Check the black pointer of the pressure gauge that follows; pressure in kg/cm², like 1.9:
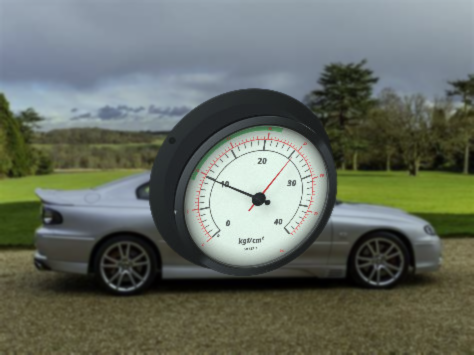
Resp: 10
